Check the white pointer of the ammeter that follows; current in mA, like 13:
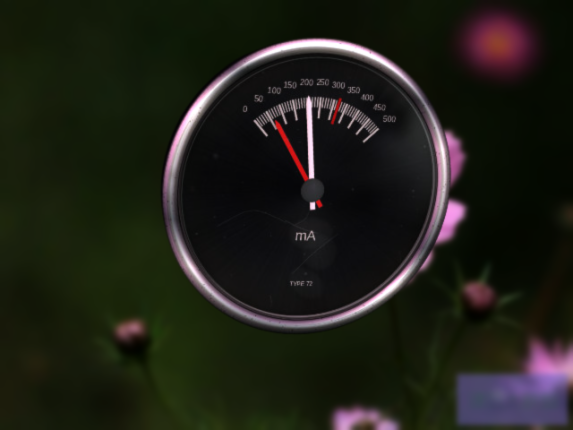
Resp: 200
